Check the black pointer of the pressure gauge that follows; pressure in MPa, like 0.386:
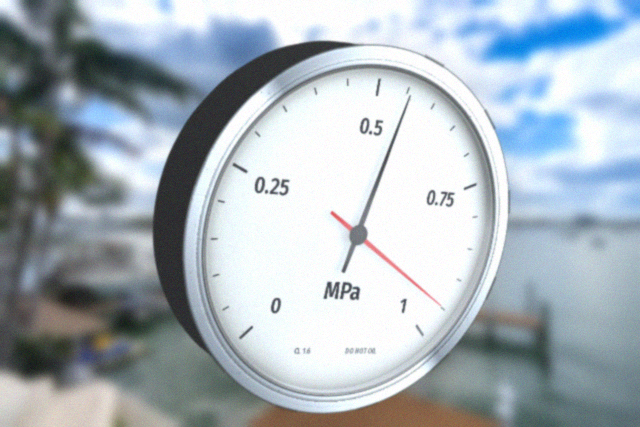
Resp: 0.55
